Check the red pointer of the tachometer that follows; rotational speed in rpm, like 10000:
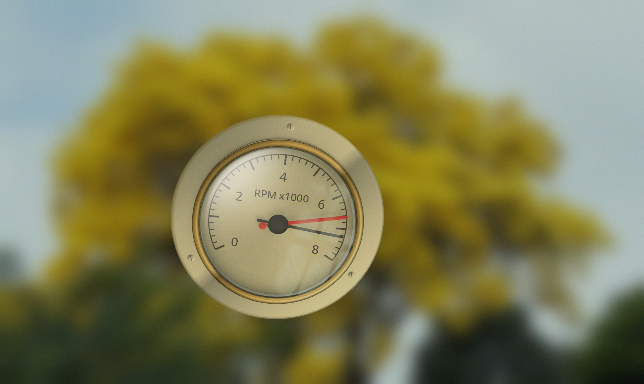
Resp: 6600
